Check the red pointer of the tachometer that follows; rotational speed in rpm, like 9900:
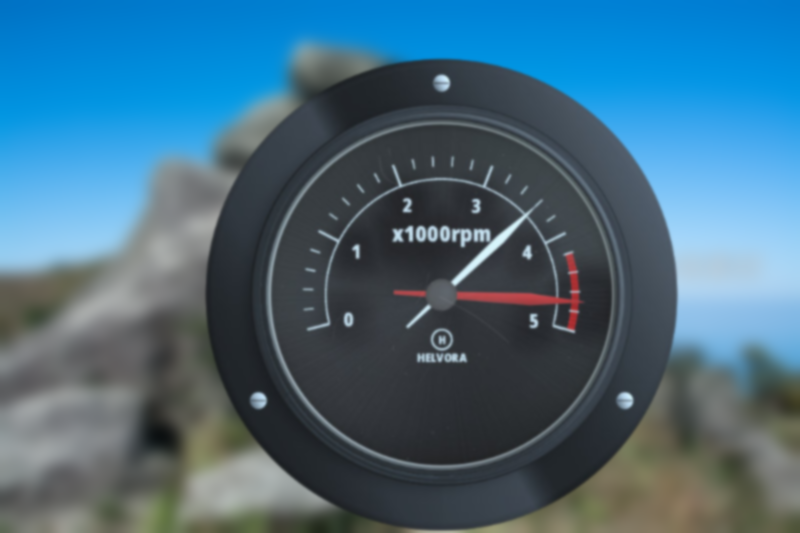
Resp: 4700
